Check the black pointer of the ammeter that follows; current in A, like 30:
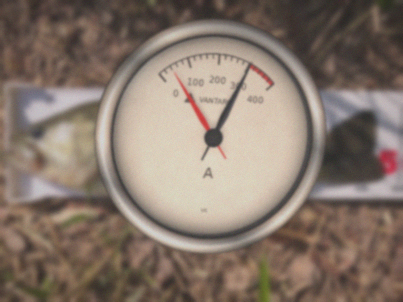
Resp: 300
